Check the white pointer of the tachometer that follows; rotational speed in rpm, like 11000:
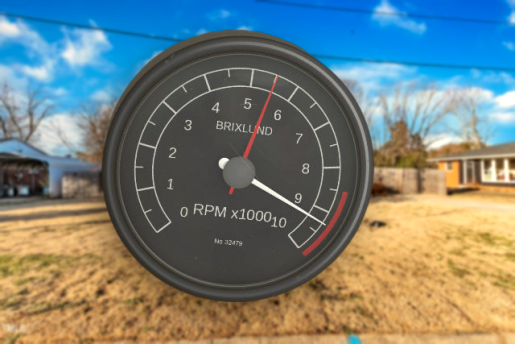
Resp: 9250
